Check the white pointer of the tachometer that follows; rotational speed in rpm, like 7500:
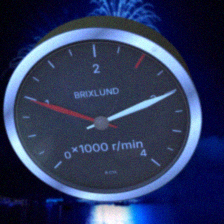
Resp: 3000
